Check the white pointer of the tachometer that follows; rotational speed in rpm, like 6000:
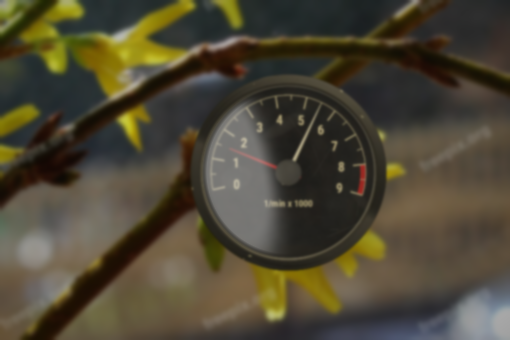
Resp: 5500
